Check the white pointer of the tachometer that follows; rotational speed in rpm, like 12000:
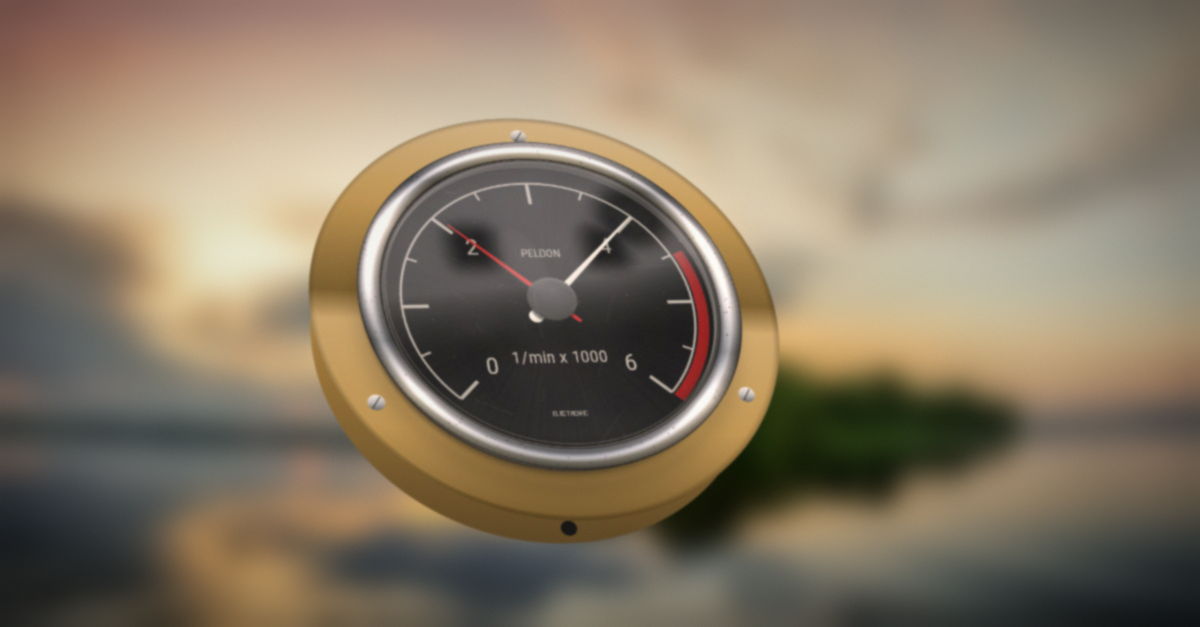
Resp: 4000
